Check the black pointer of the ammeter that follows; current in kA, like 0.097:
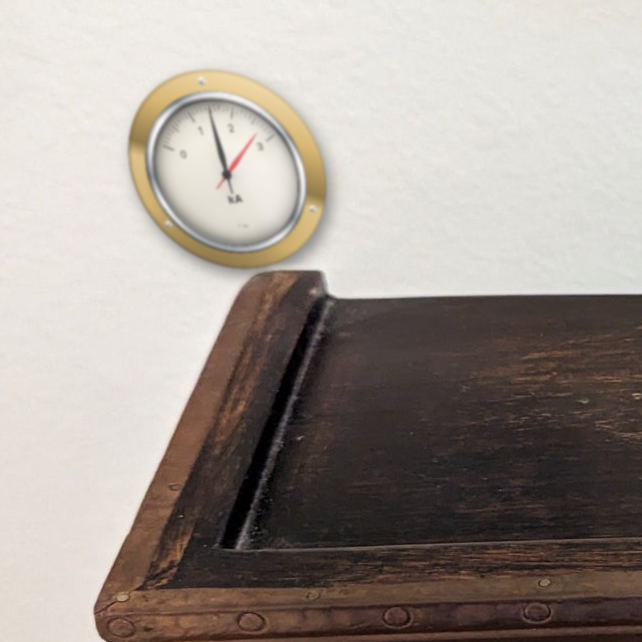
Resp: 1.5
